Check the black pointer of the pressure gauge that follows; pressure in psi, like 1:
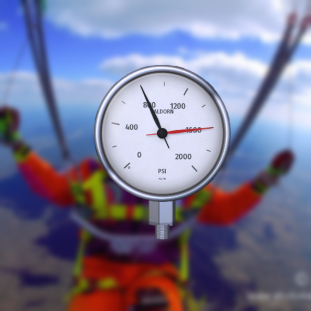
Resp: 800
